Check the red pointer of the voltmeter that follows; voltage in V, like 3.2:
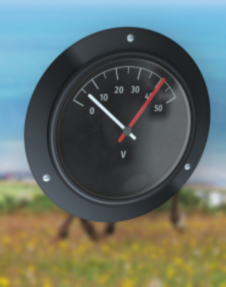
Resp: 40
